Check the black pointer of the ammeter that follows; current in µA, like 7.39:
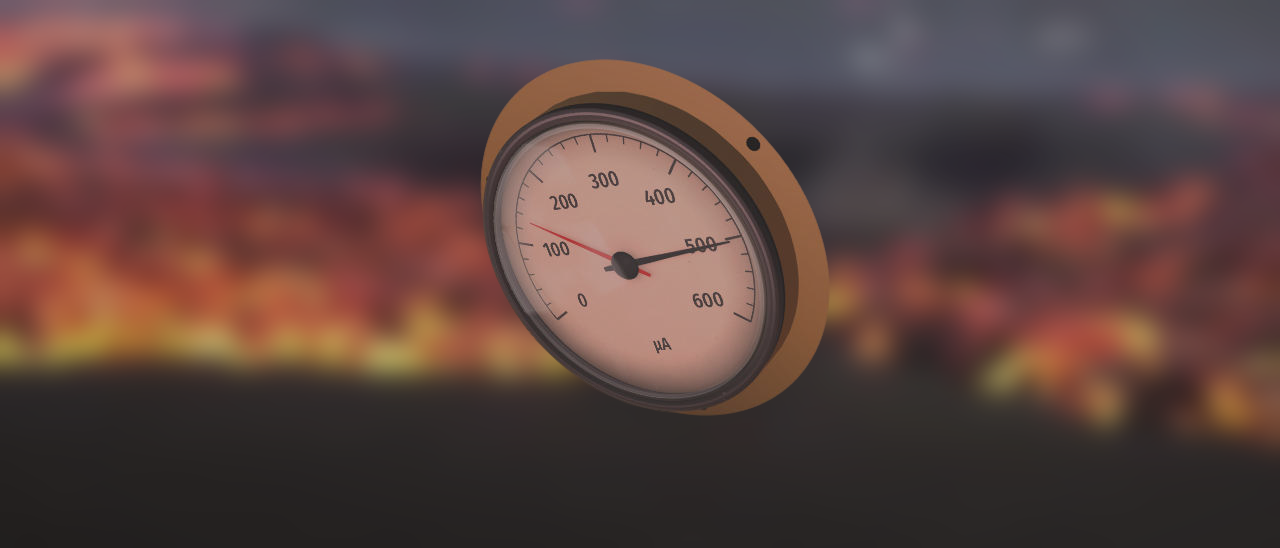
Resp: 500
